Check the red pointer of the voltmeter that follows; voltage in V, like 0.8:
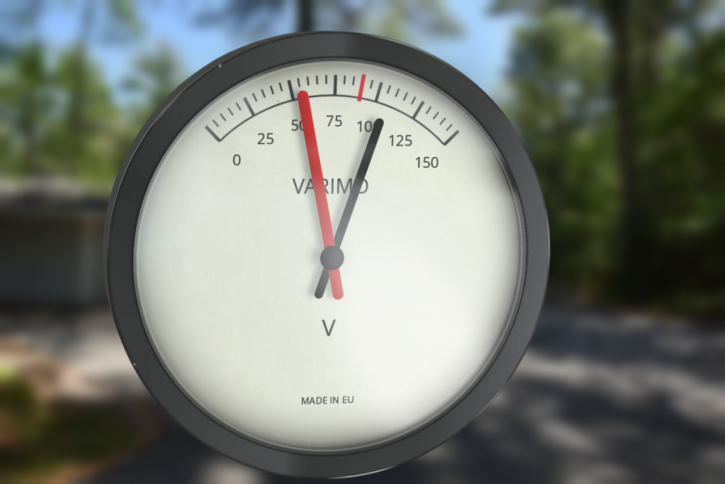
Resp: 55
